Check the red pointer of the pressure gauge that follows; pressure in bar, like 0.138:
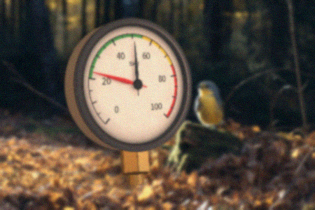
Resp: 22.5
